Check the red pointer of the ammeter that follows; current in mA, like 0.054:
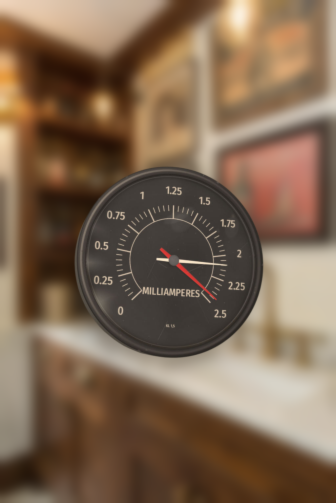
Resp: 2.45
